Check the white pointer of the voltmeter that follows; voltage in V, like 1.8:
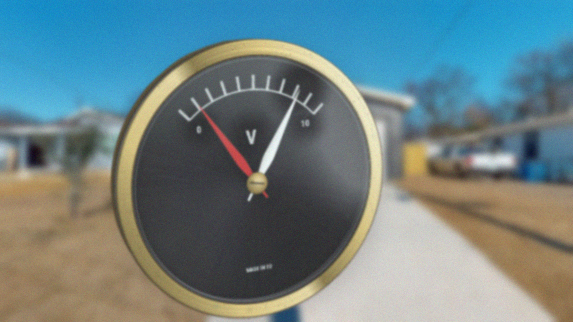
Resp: 8
